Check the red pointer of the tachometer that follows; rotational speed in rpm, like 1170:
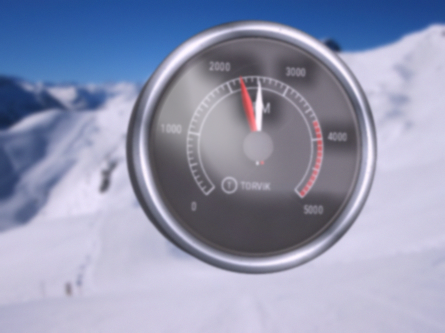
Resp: 2200
